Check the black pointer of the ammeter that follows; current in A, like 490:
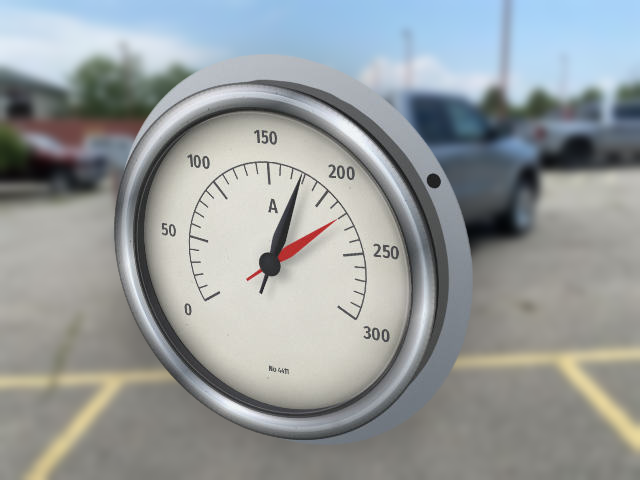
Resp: 180
